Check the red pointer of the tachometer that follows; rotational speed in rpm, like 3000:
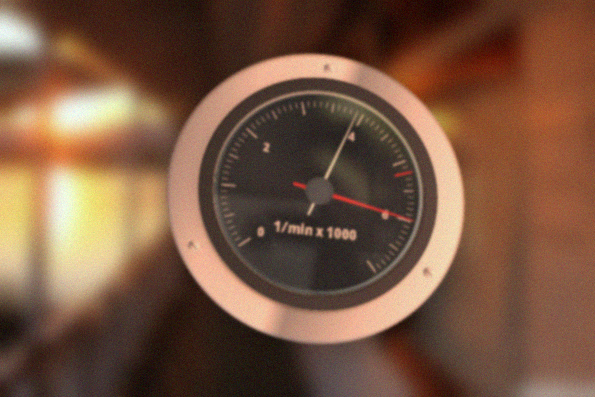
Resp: 6000
